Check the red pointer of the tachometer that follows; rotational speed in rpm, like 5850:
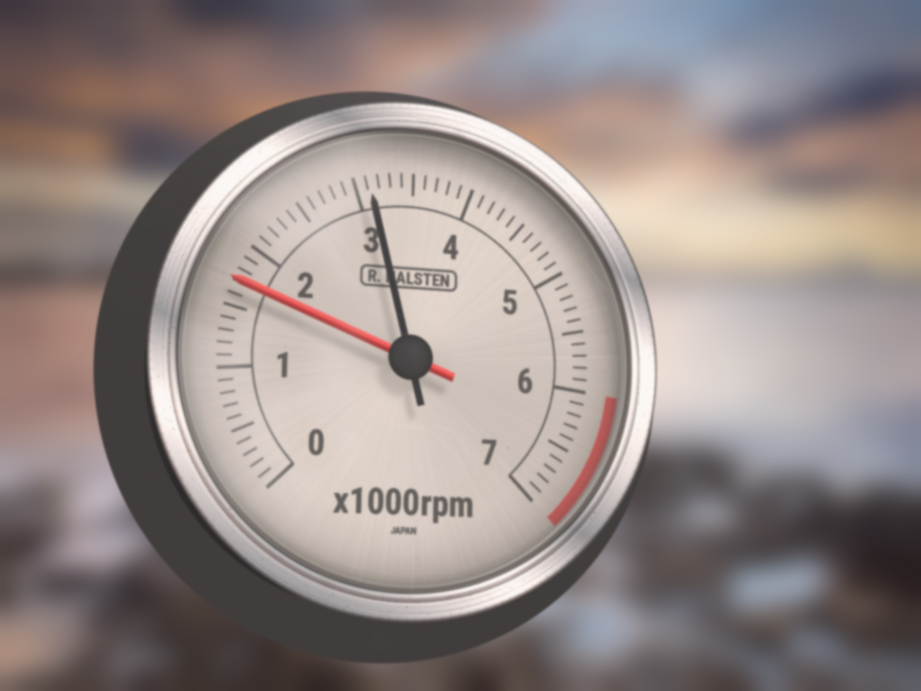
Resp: 1700
